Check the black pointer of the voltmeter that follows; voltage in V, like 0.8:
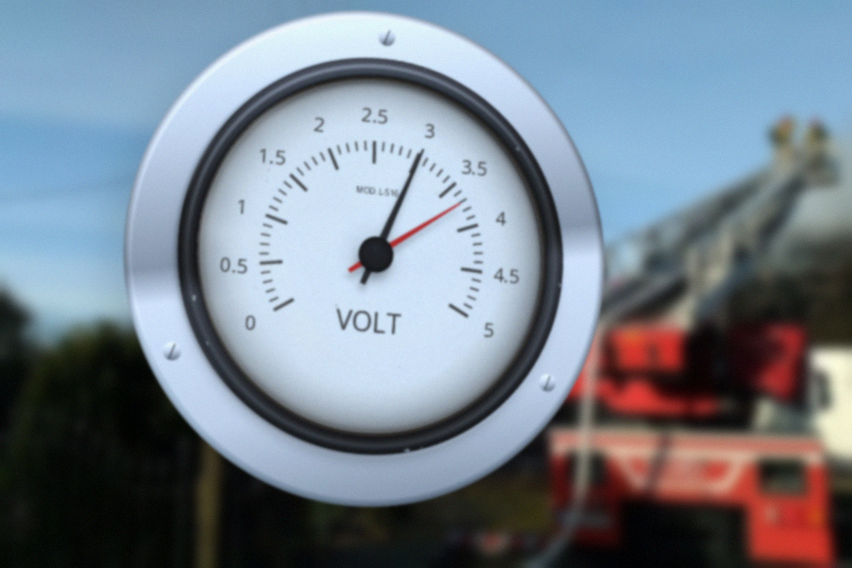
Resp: 3
